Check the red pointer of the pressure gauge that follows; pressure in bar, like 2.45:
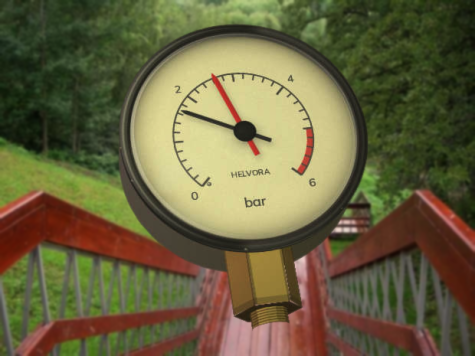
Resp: 2.6
